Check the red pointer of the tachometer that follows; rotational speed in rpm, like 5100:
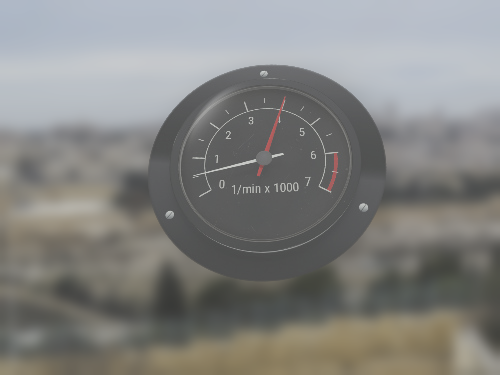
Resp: 4000
